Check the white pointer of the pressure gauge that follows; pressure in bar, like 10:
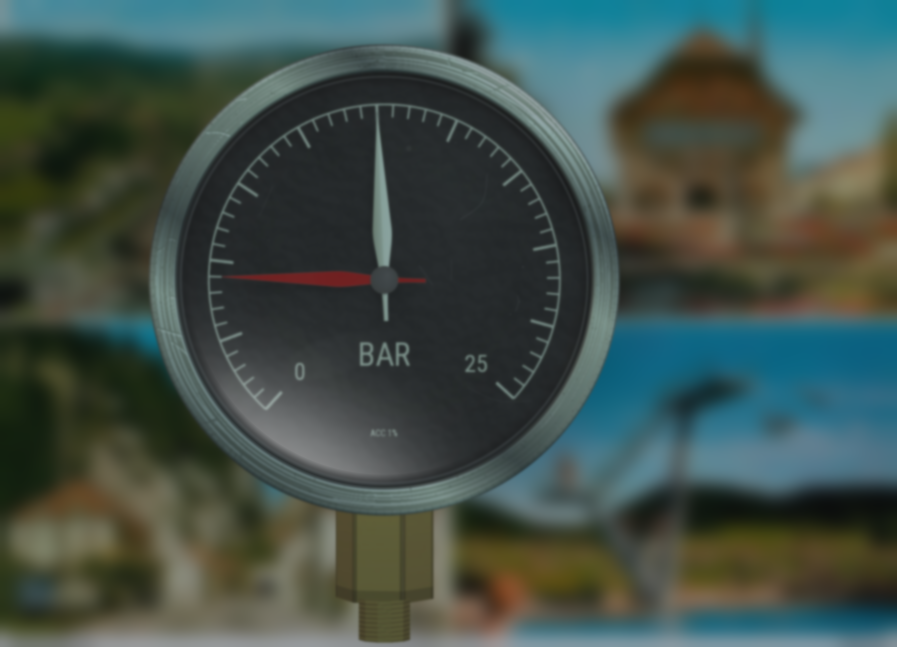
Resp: 12.5
